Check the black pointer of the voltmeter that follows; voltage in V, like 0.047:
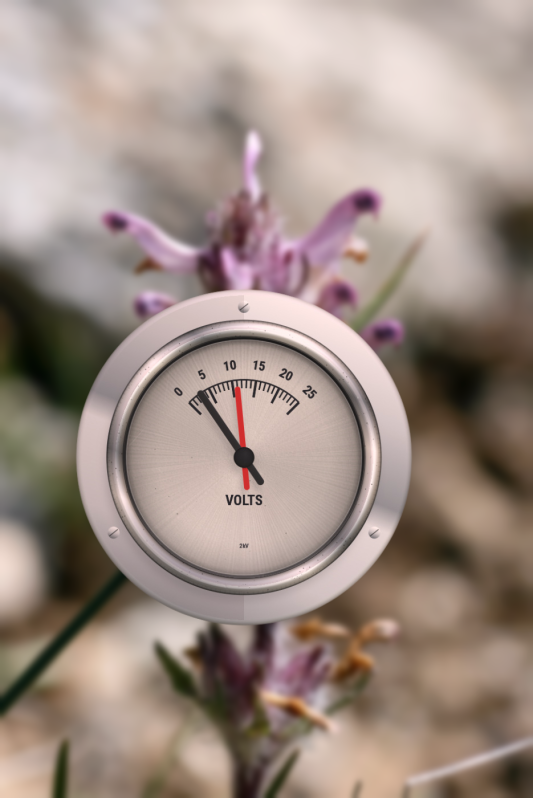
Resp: 3
